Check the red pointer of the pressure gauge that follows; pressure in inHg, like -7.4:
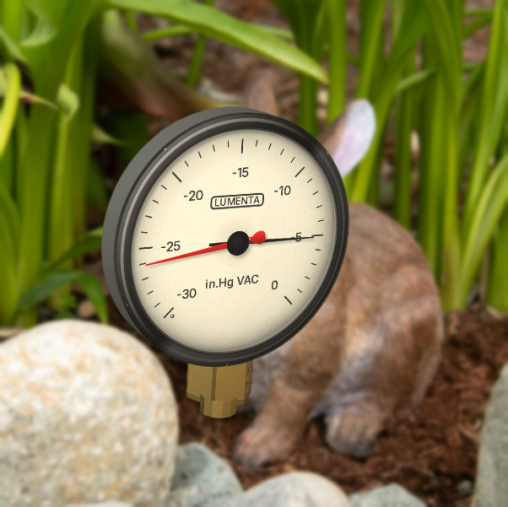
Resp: -26
